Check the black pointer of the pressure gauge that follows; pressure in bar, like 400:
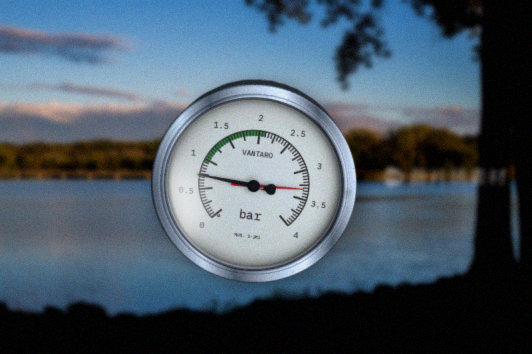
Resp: 0.75
